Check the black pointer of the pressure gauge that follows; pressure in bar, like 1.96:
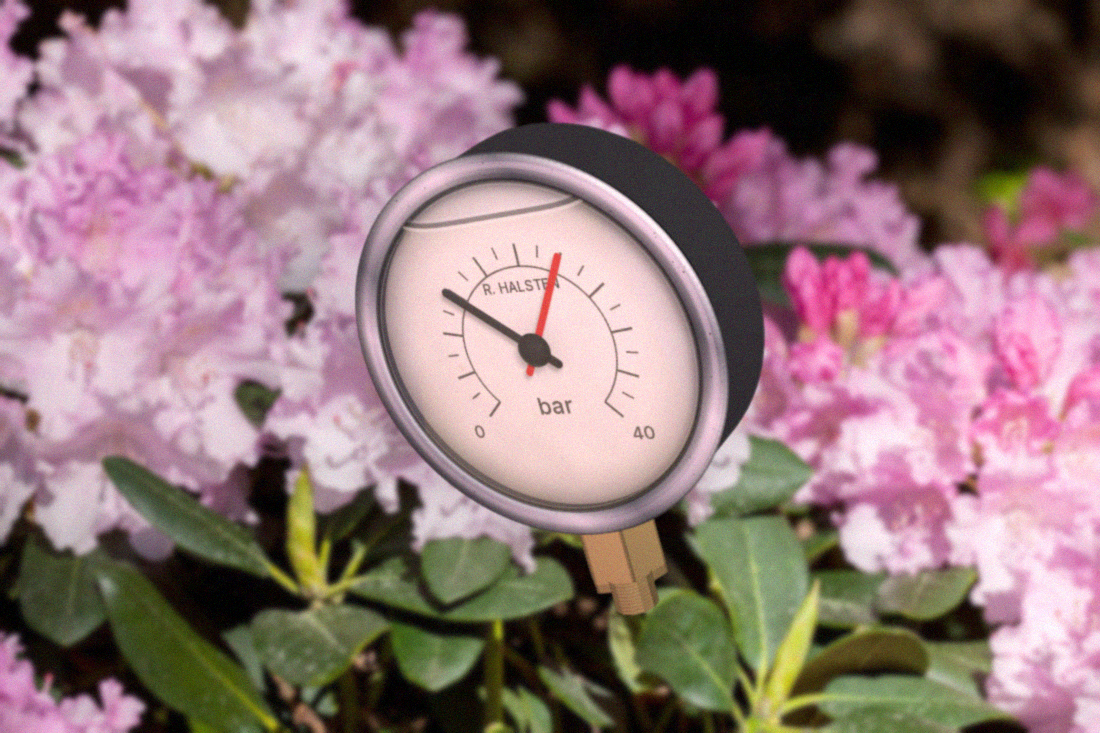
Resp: 12
